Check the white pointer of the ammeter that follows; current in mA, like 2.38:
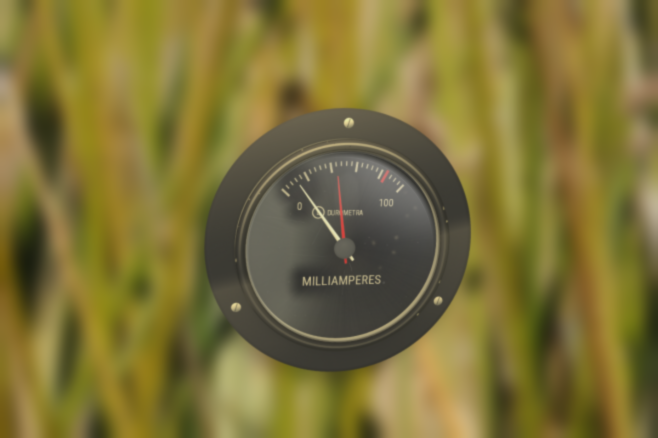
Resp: 12
